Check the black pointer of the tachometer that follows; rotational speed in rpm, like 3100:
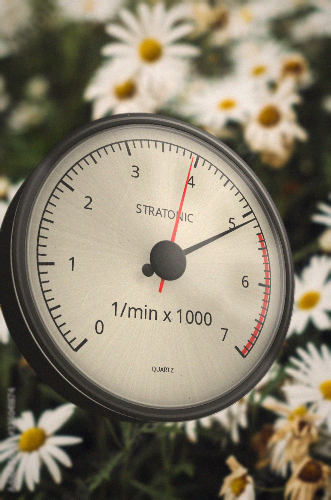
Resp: 5100
